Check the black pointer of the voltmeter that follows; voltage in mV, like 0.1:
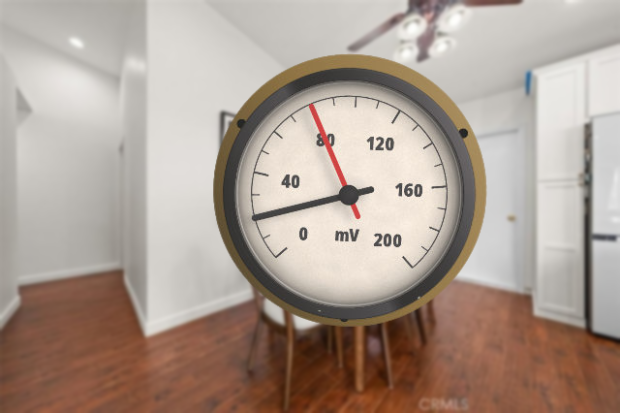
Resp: 20
